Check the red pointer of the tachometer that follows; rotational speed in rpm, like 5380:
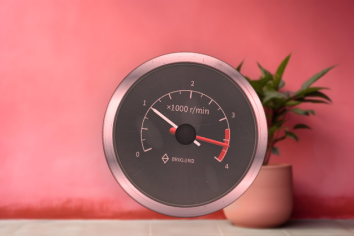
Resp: 3625
